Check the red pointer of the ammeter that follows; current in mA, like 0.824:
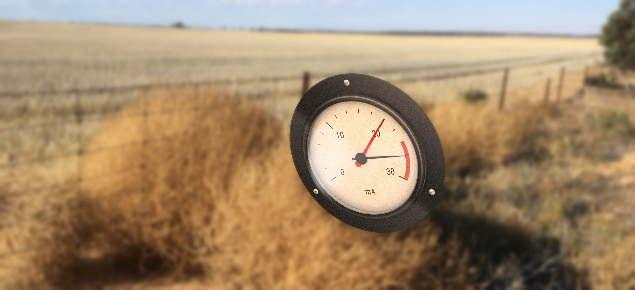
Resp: 20
